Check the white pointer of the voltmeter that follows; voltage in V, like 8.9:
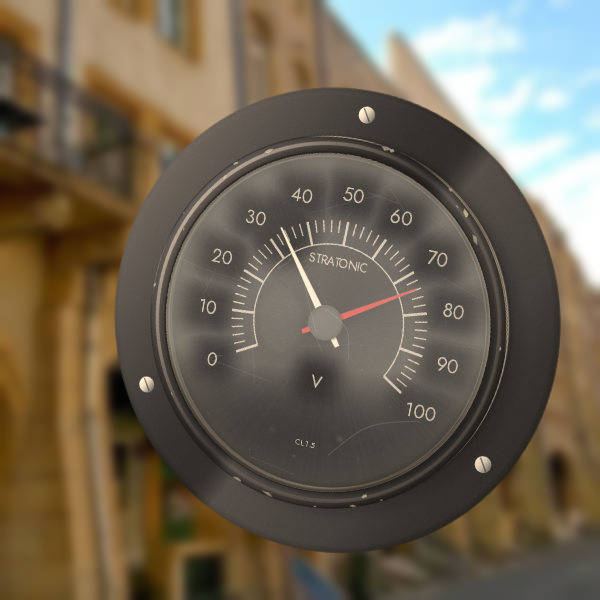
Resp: 34
